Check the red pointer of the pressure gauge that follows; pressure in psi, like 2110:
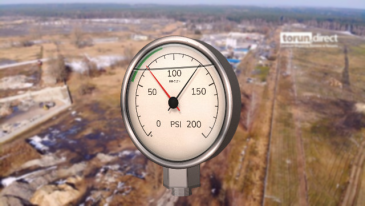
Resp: 70
